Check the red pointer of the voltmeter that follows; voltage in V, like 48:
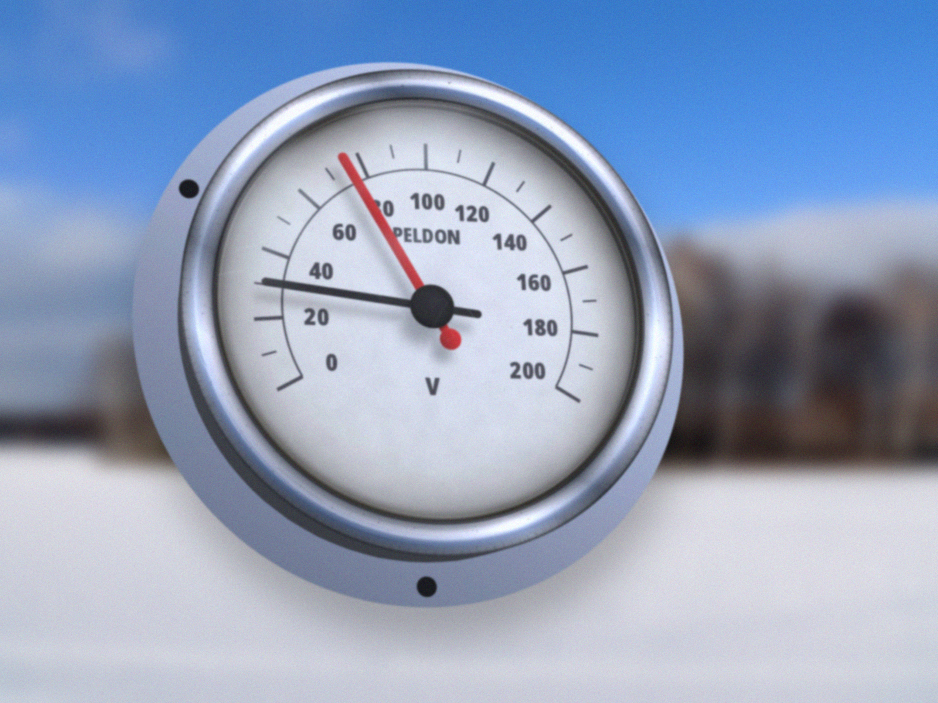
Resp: 75
